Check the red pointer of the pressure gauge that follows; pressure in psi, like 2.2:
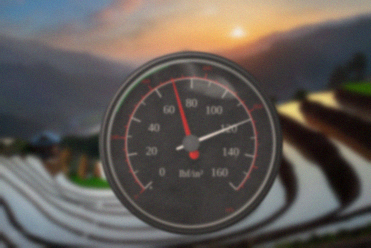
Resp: 70
